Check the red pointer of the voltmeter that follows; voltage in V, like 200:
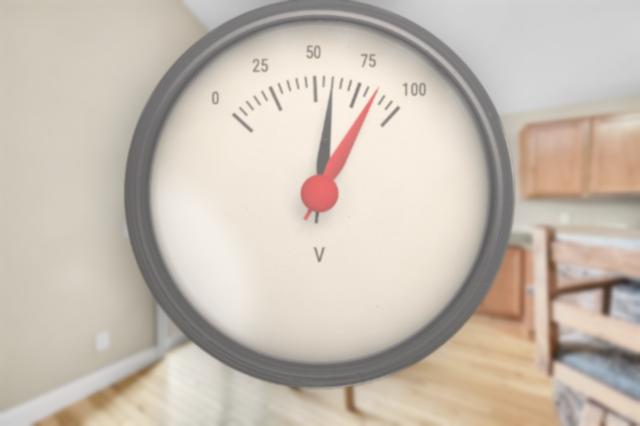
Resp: 85
